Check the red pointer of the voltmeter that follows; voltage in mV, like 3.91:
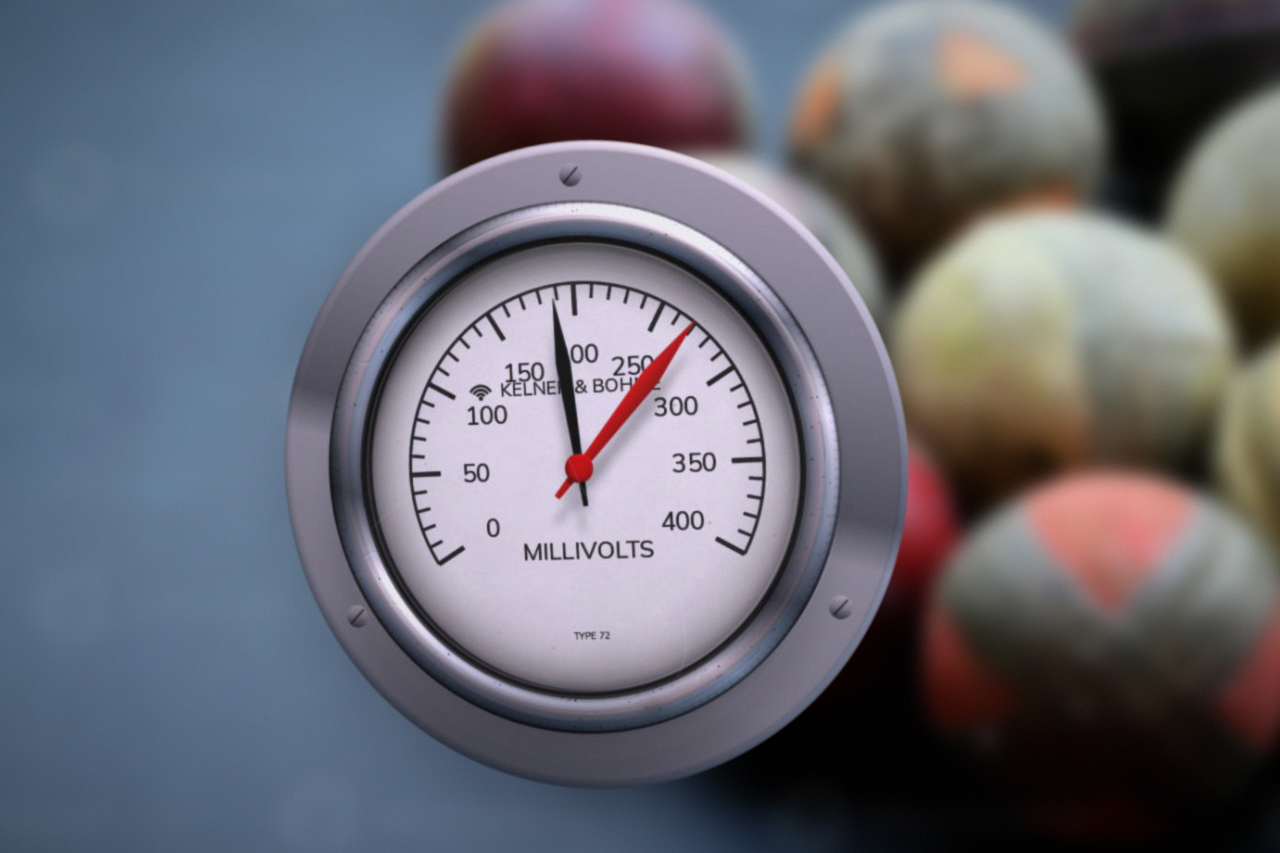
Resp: 270
